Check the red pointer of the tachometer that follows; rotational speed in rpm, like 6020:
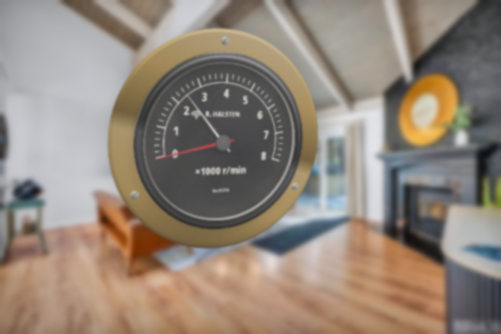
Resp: 0
